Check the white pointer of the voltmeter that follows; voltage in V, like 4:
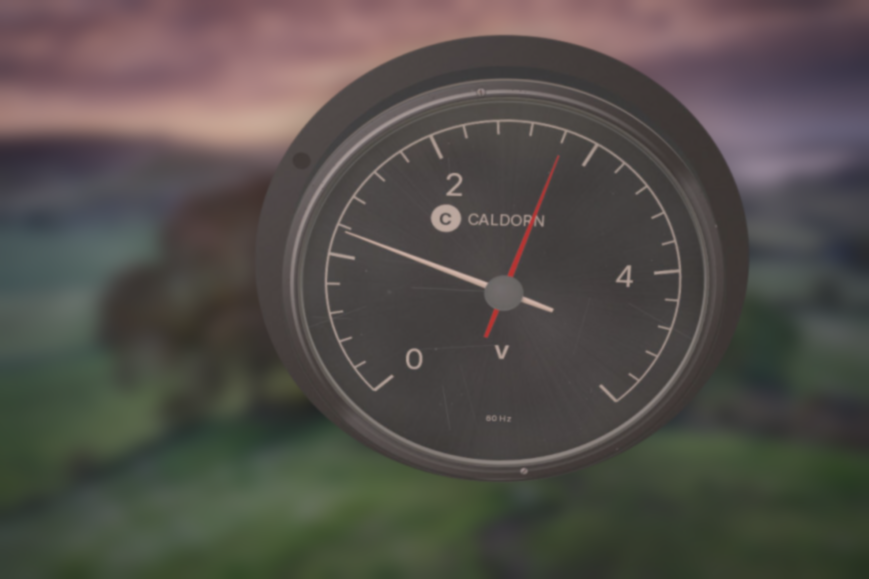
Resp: 1.2
